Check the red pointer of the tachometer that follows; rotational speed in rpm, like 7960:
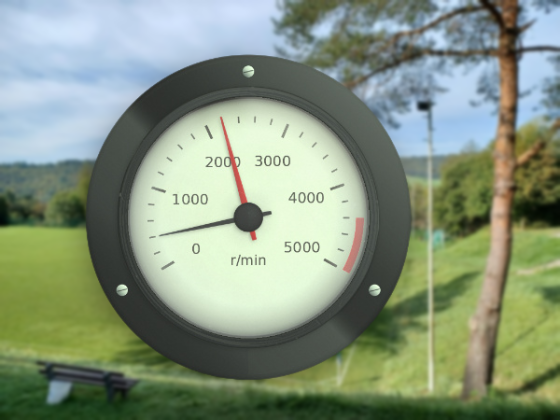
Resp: 2200
